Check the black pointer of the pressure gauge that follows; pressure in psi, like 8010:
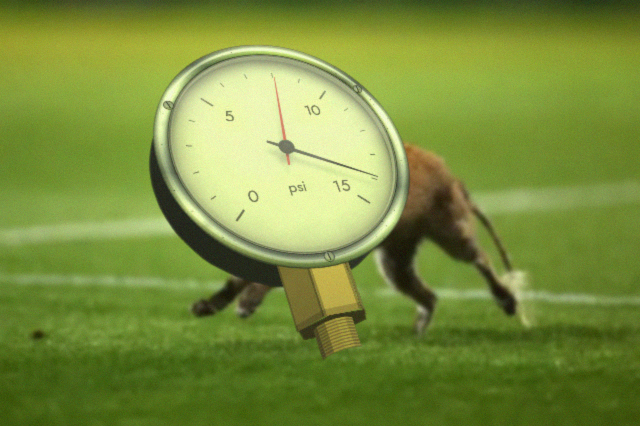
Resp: 14
